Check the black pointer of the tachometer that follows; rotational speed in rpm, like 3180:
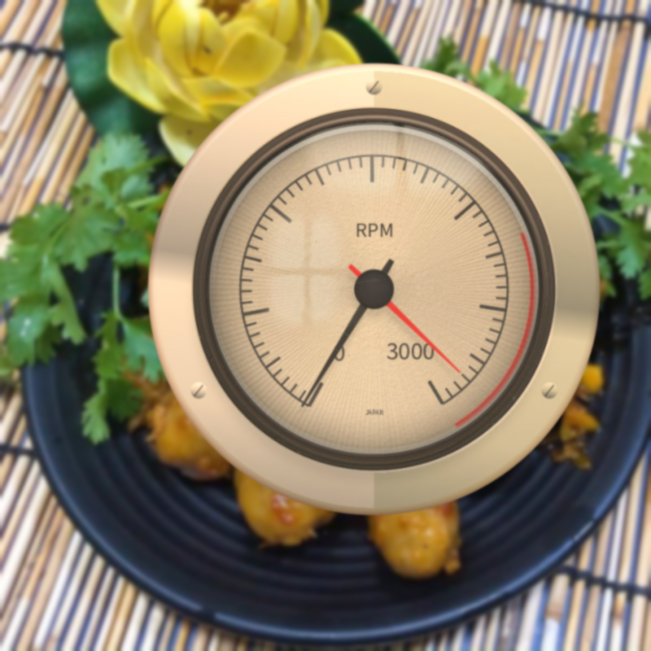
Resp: 25
